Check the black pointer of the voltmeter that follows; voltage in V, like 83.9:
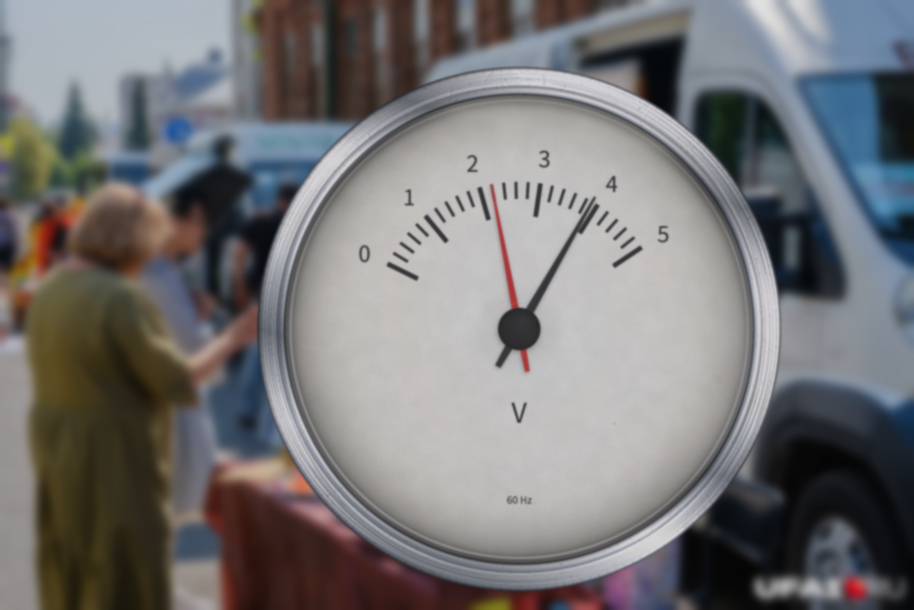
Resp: 3.9
